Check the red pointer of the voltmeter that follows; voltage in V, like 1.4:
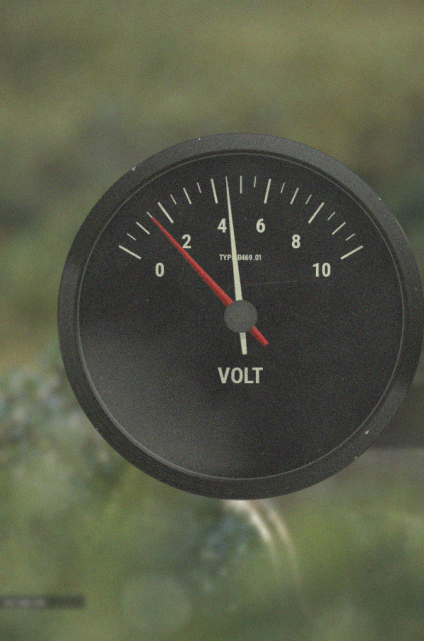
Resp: 1.5
